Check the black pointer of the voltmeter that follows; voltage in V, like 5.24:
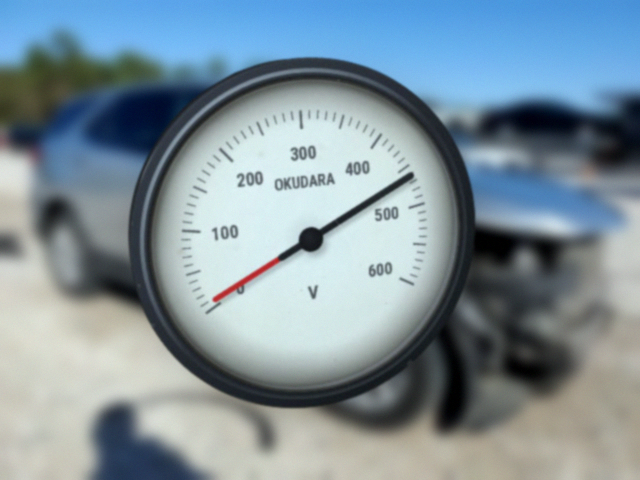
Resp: 460
